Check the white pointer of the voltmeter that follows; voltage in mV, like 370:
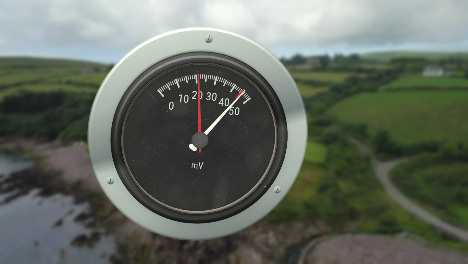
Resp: 45
